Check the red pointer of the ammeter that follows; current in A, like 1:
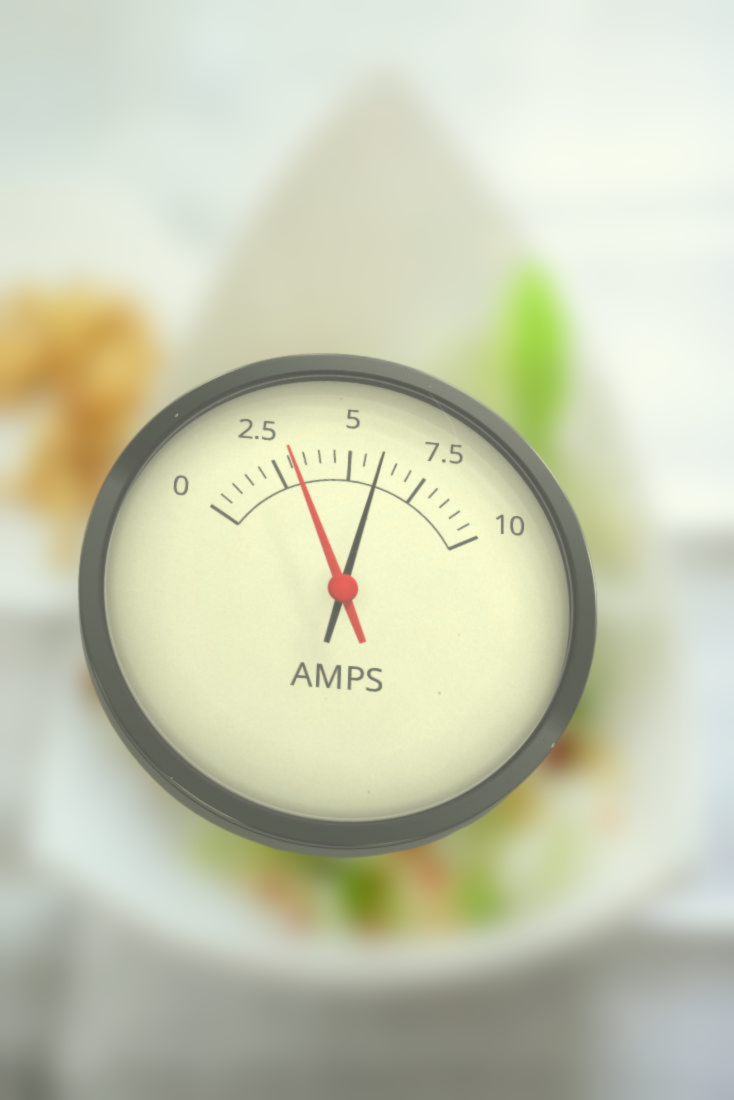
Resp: 3
